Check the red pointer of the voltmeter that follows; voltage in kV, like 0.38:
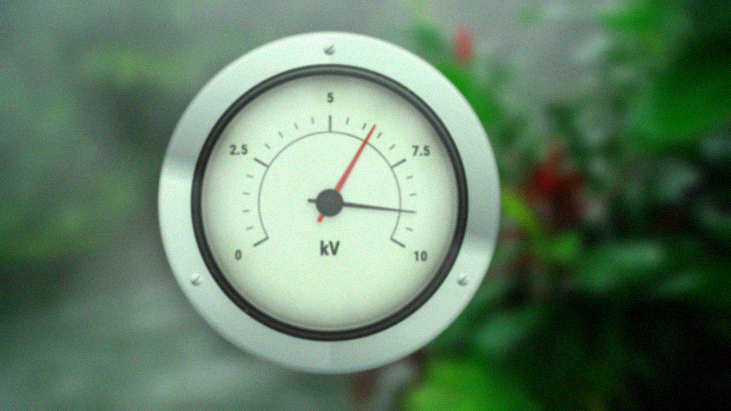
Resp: 6.25
